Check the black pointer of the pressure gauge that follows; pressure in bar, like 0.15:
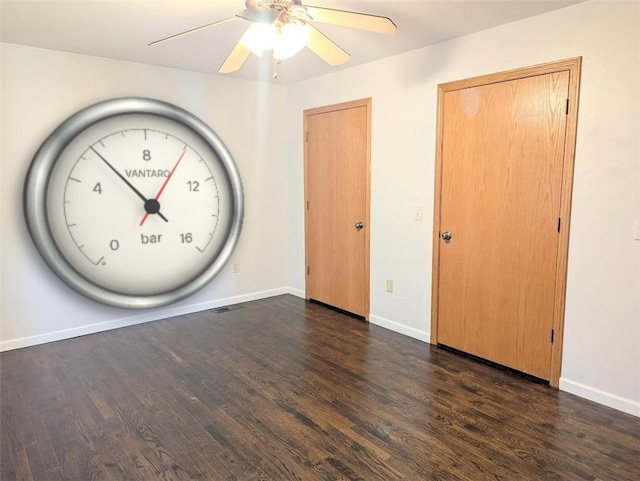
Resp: 5.5
